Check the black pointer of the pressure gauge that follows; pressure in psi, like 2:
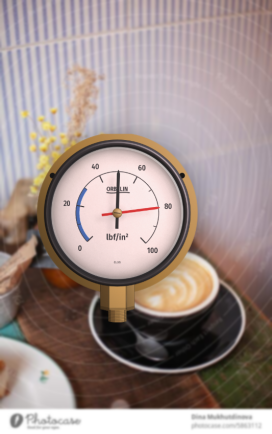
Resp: 50
